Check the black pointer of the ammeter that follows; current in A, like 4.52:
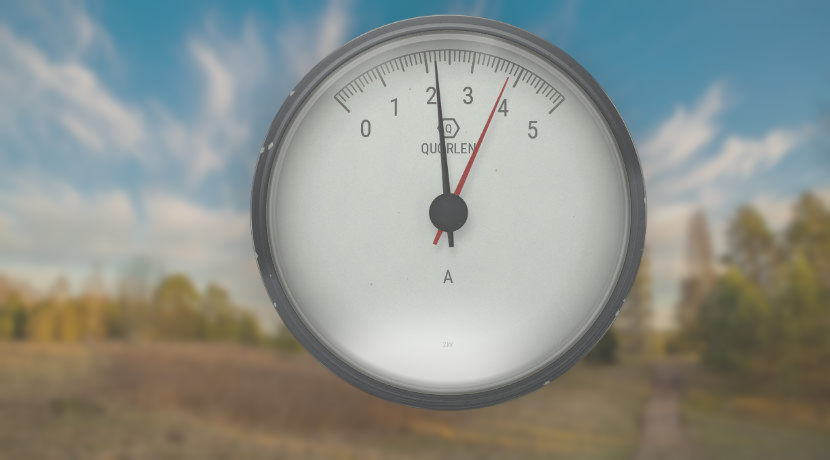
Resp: 2.2
